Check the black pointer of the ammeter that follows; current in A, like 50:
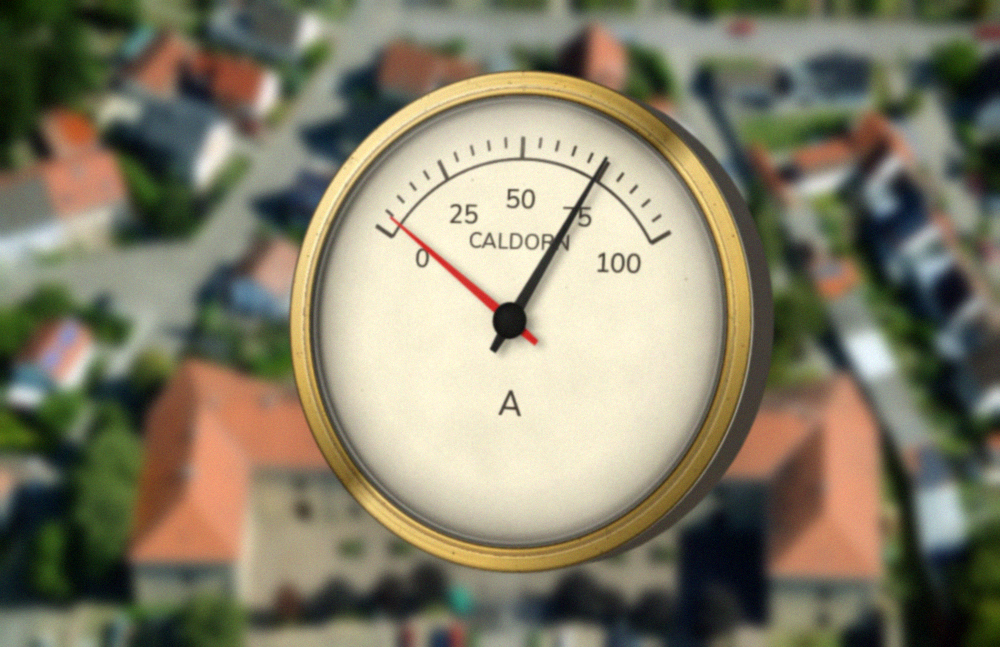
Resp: 75
